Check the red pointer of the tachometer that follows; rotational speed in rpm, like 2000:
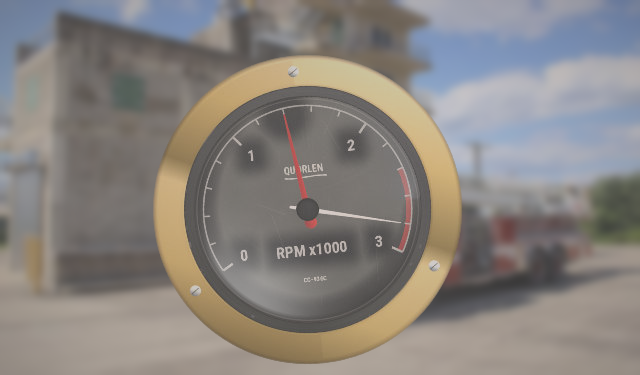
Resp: 1400
